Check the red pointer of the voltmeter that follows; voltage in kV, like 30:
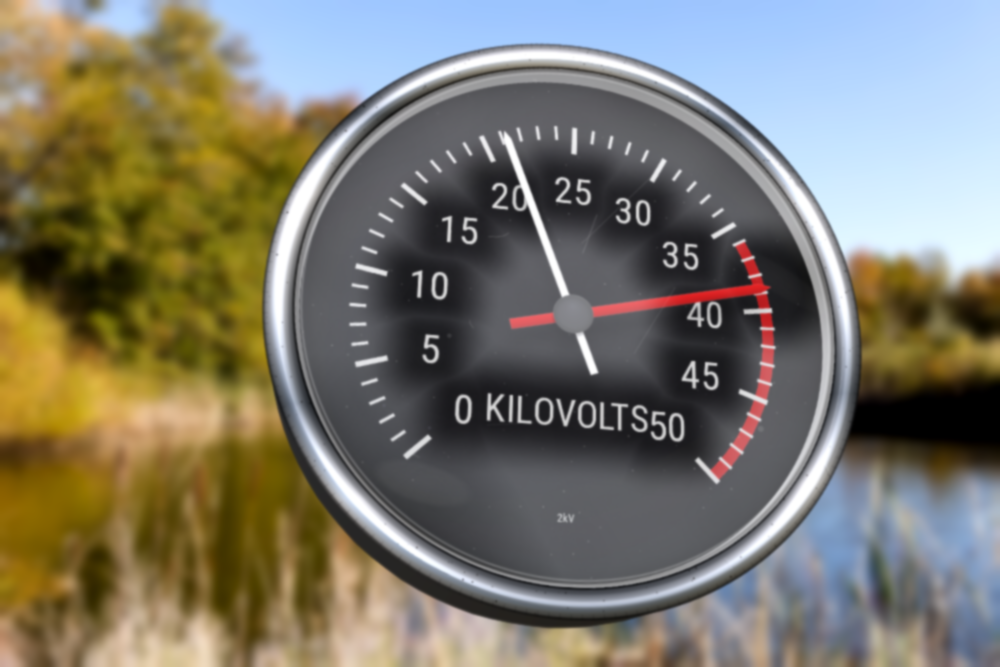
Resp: 39
